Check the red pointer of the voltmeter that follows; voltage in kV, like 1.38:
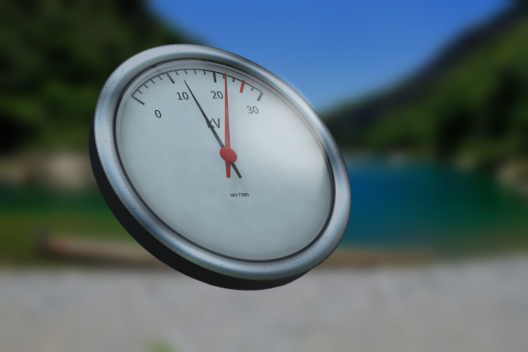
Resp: 22
